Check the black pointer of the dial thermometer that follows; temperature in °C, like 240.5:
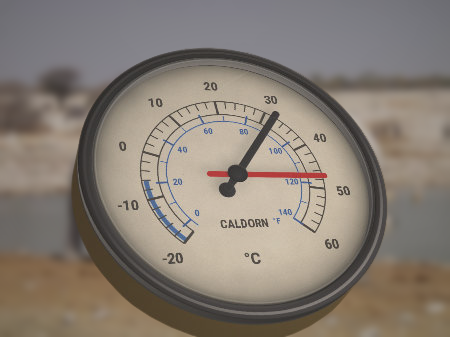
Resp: 32
